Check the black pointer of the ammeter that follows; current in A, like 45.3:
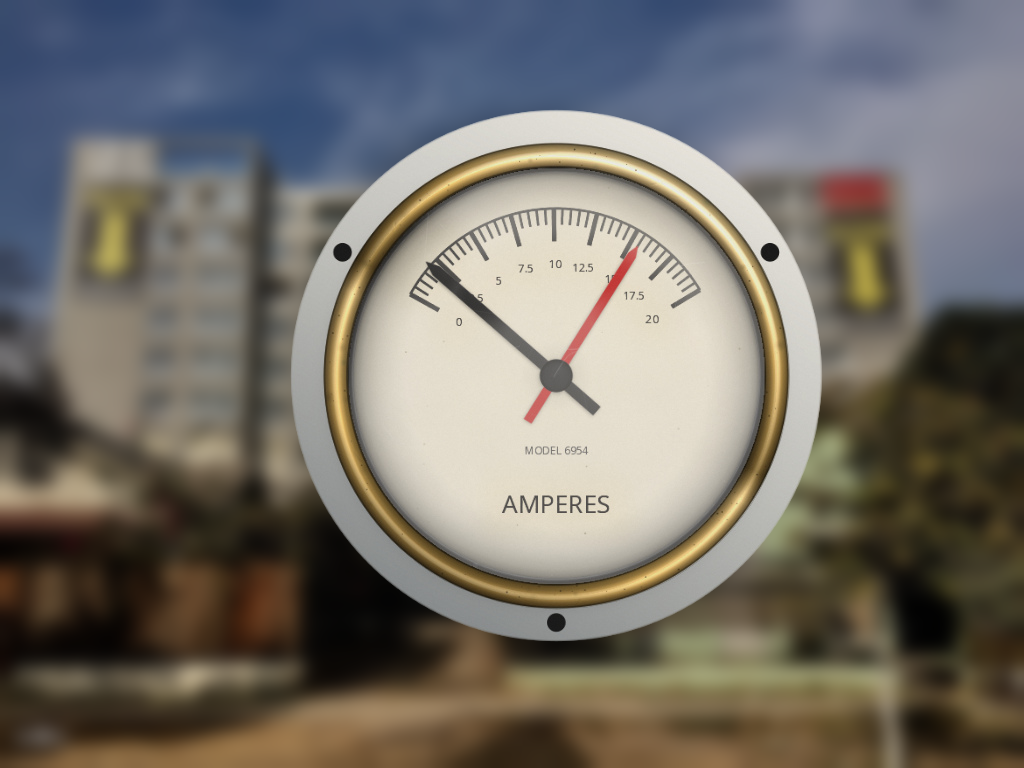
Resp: 2
